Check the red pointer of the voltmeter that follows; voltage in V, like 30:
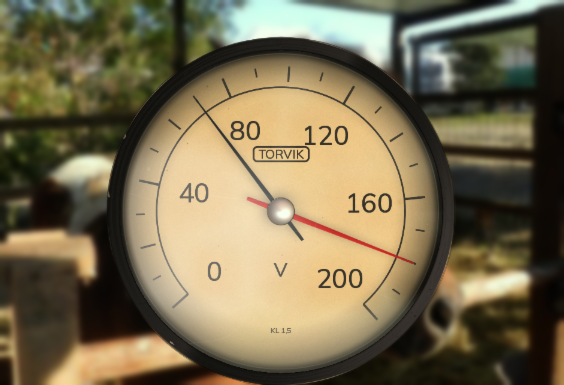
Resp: 180
